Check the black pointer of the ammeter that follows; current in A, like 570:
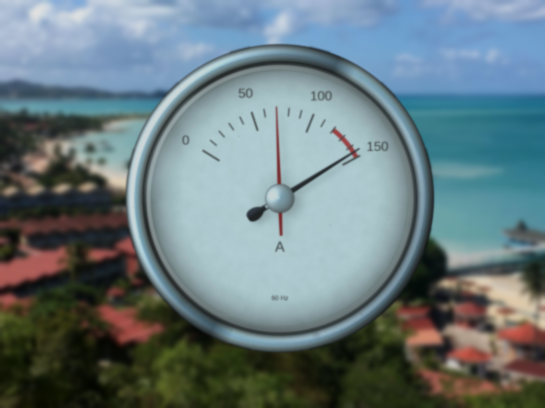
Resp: 145
